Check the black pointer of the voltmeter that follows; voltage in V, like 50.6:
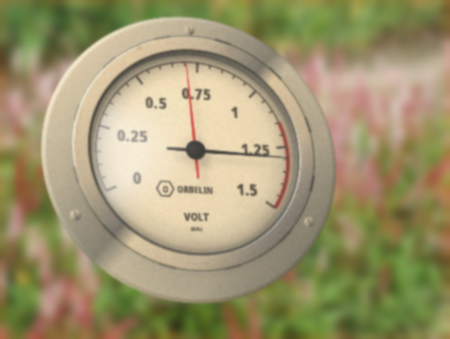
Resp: 1.3
